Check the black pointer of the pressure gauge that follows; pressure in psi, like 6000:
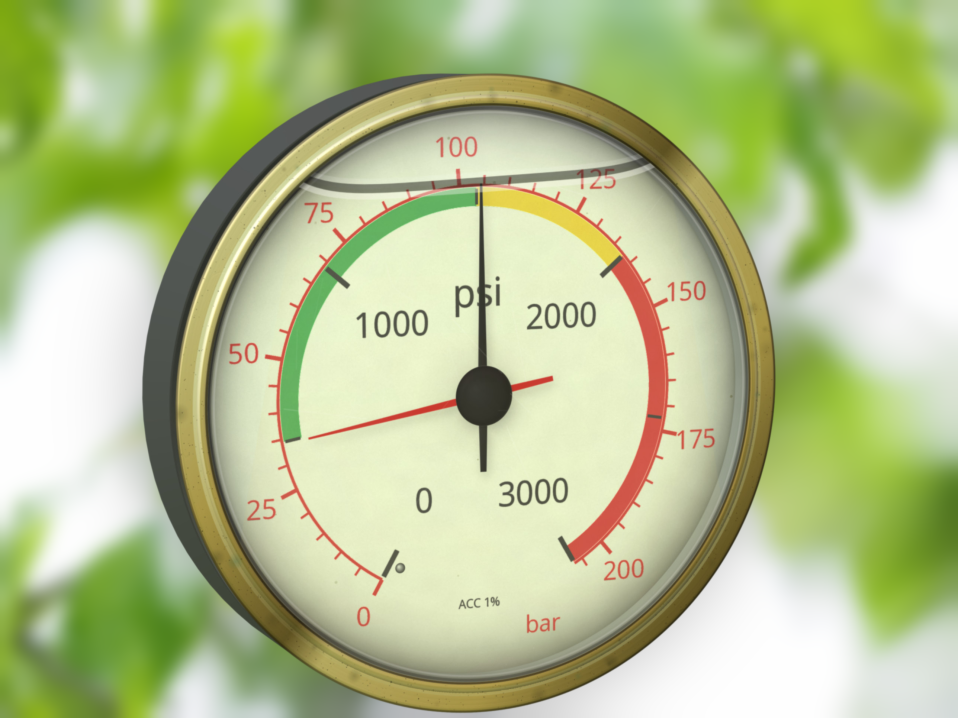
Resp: 1500
